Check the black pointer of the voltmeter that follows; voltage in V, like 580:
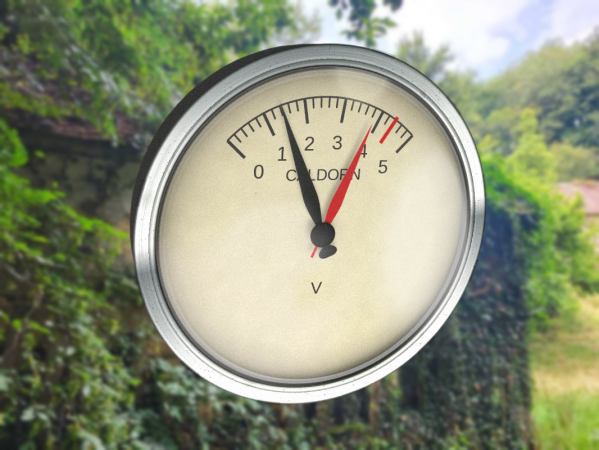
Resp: 1.4
